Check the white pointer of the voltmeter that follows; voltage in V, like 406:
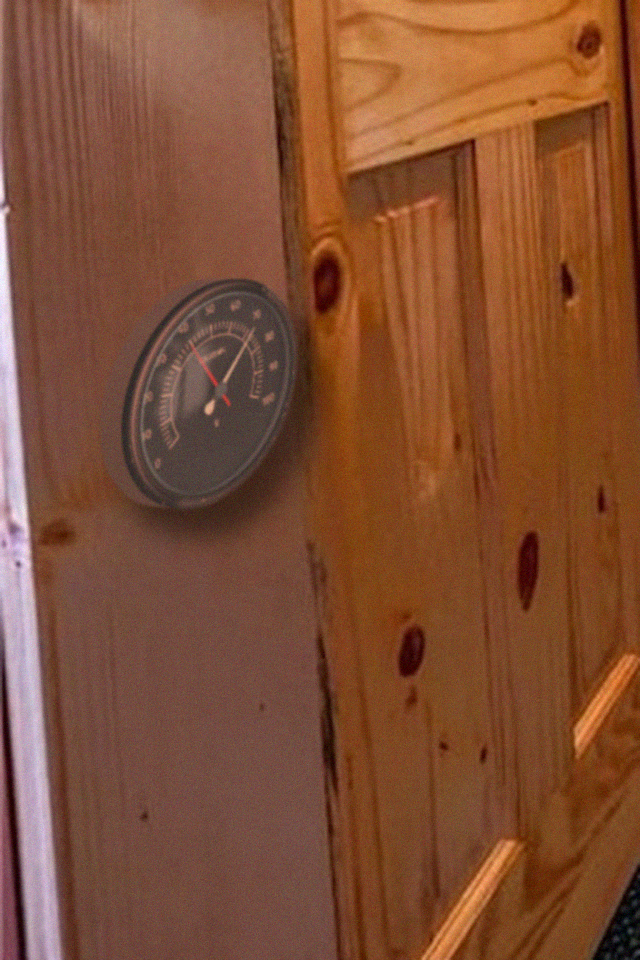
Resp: 70
